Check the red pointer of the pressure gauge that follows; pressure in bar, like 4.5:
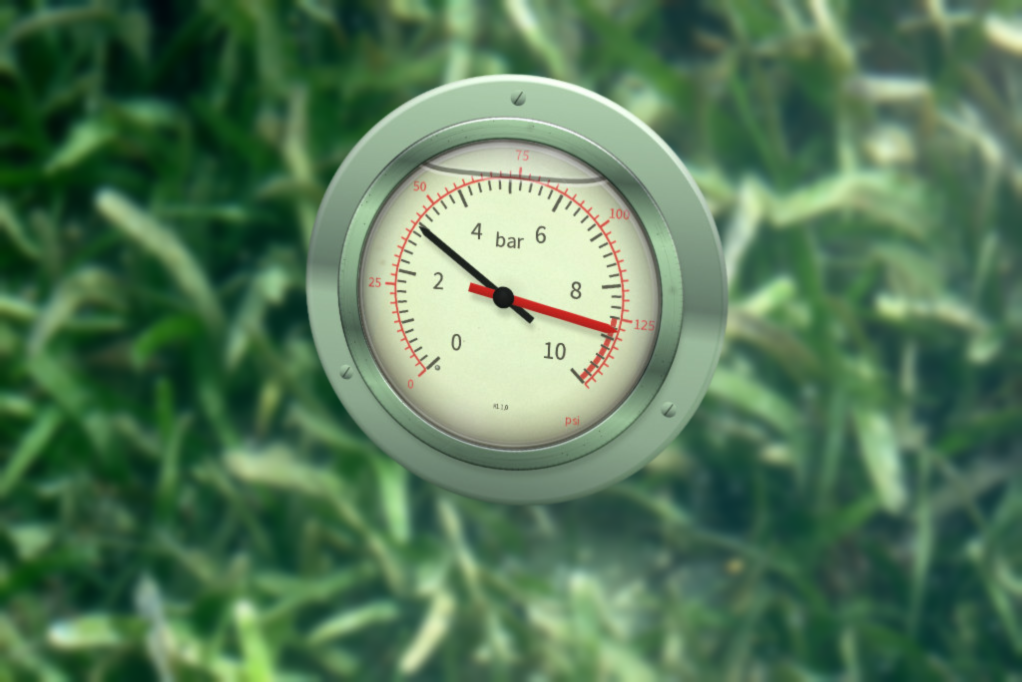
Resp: 8.8
